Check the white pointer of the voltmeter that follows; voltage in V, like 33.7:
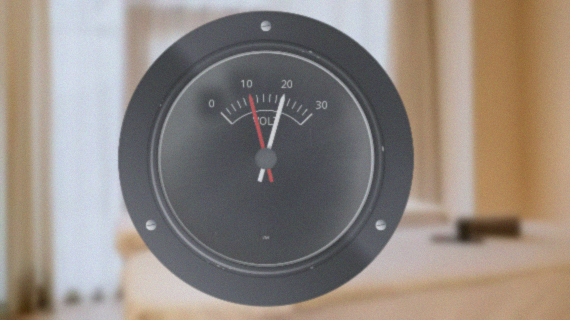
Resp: 20
